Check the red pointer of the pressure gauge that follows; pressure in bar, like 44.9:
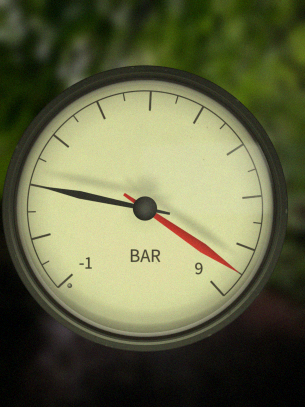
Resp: 8.5
